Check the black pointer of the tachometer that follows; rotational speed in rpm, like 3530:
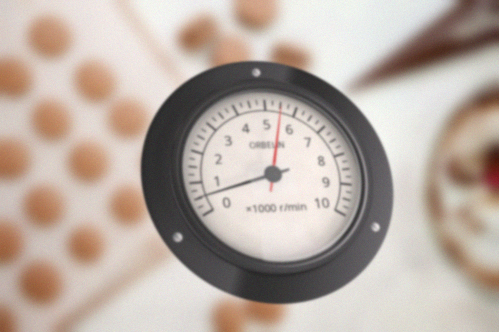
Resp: 500
